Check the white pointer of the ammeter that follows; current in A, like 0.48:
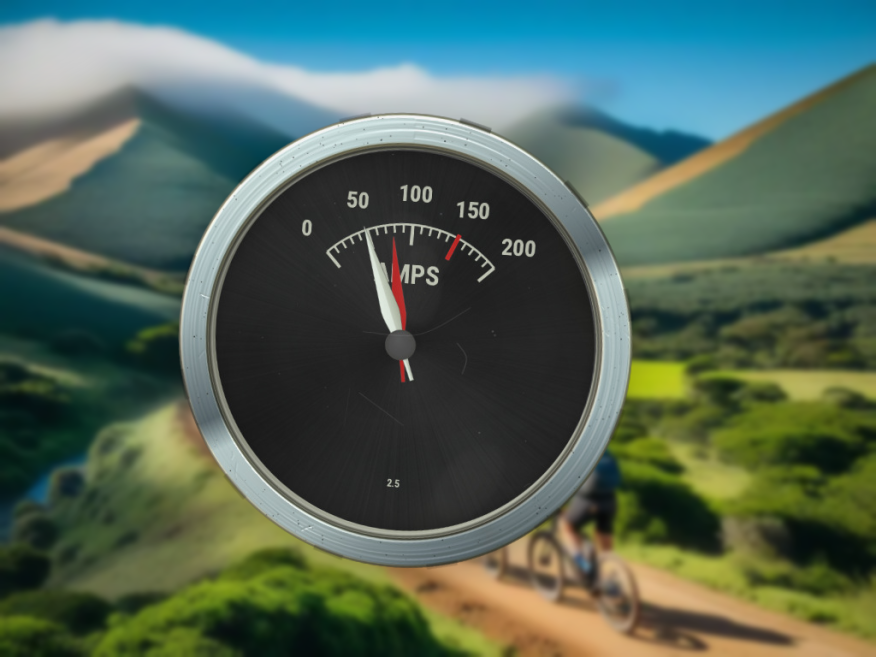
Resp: 50
